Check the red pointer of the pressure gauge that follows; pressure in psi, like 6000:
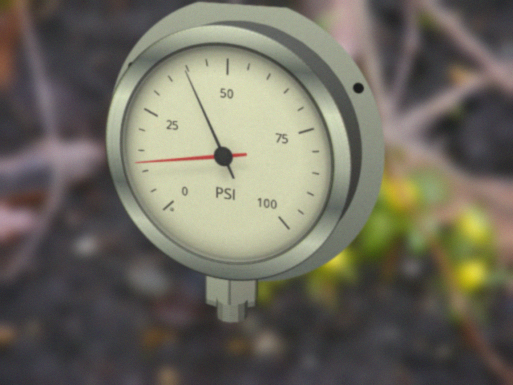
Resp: 12.5
